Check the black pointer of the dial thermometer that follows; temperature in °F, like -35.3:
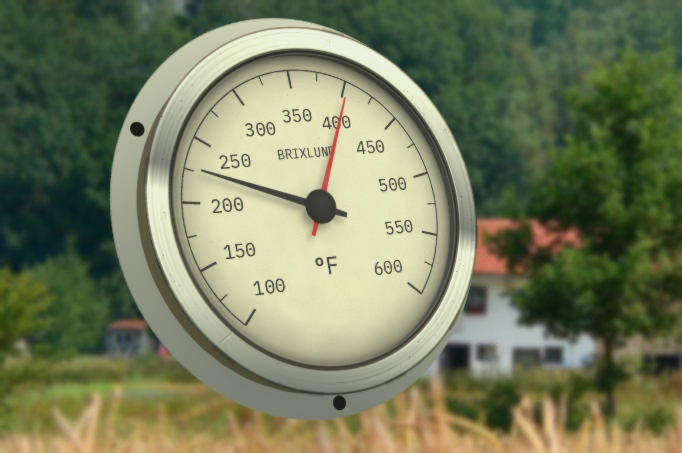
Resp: 225
